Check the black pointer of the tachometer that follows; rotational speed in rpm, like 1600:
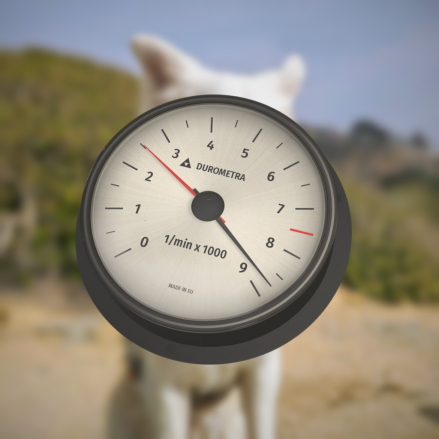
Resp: 8750
